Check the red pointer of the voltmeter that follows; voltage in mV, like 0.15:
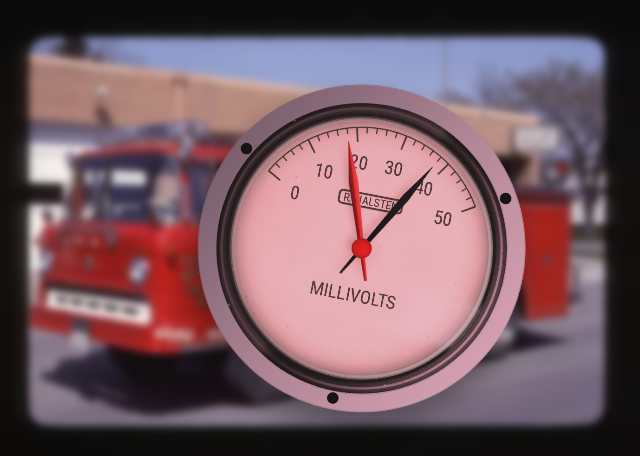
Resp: 18
